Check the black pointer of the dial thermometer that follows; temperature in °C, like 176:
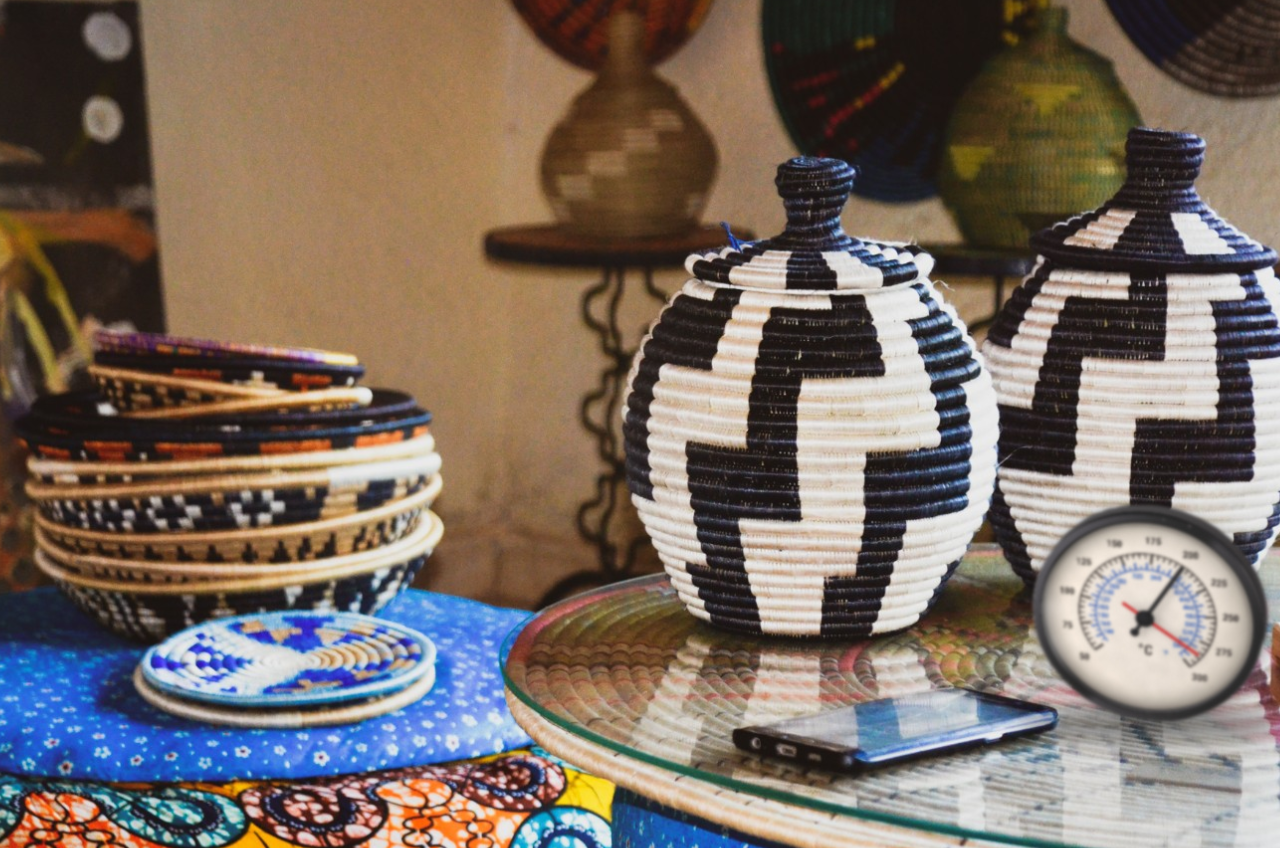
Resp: 200
